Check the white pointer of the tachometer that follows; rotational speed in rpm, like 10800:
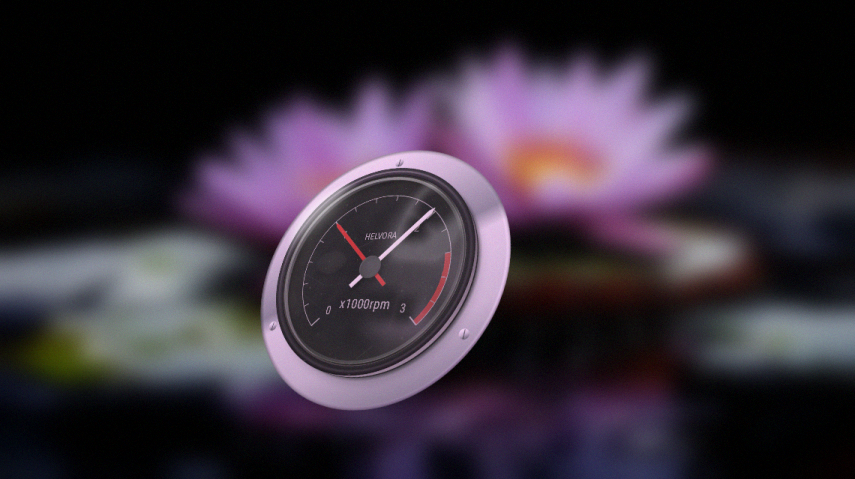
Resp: 2000
